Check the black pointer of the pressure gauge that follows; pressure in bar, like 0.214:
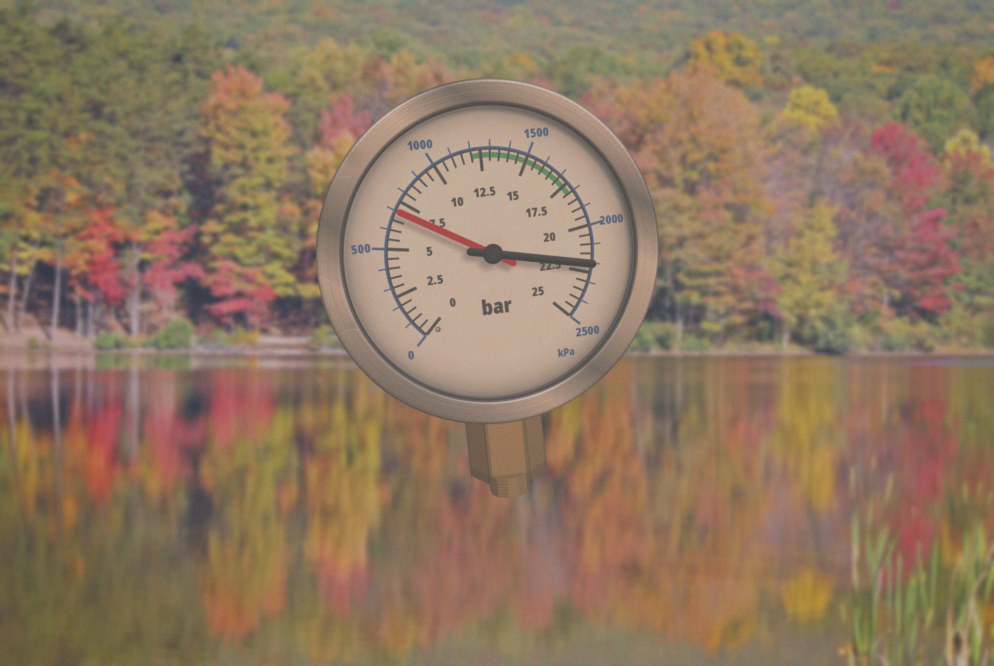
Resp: 22
